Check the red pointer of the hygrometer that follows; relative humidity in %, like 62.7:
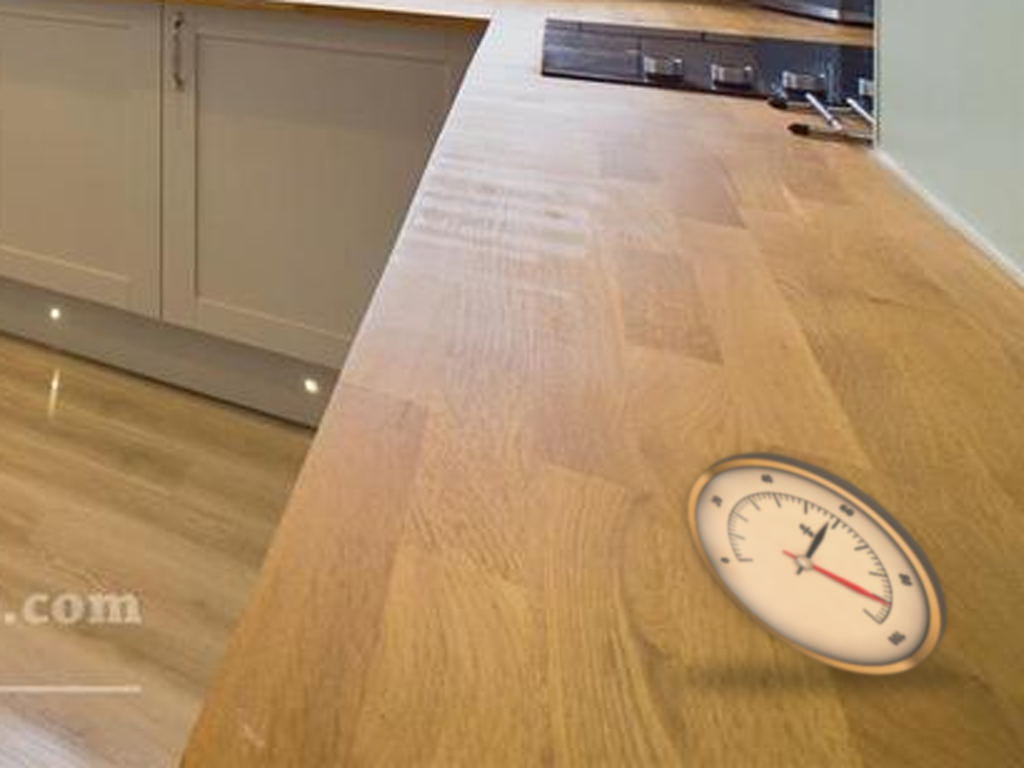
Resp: 90
